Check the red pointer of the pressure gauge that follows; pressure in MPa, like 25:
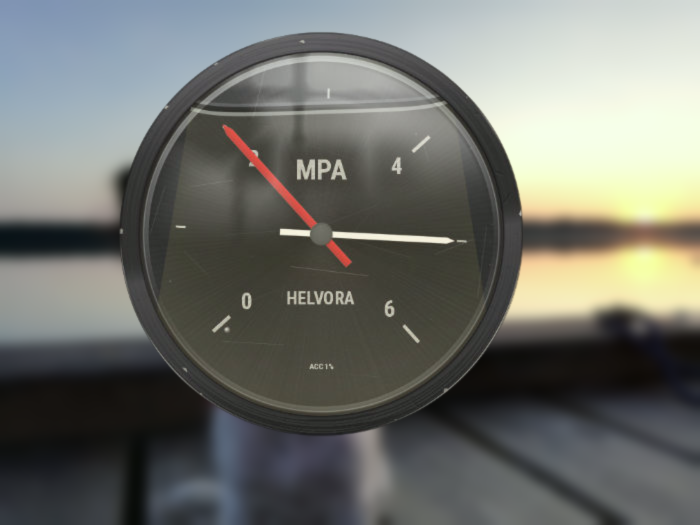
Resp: 2
